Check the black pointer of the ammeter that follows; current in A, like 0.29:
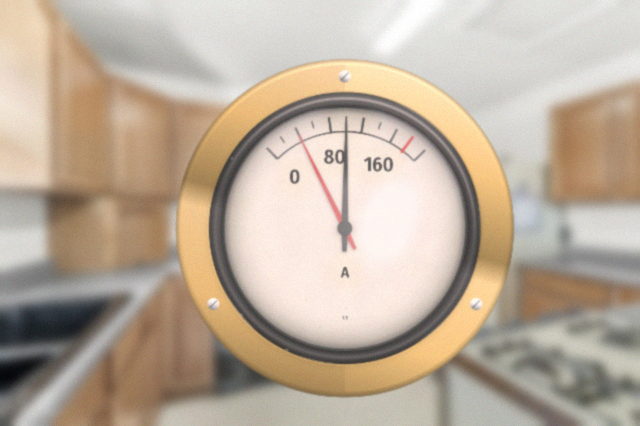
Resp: 100
